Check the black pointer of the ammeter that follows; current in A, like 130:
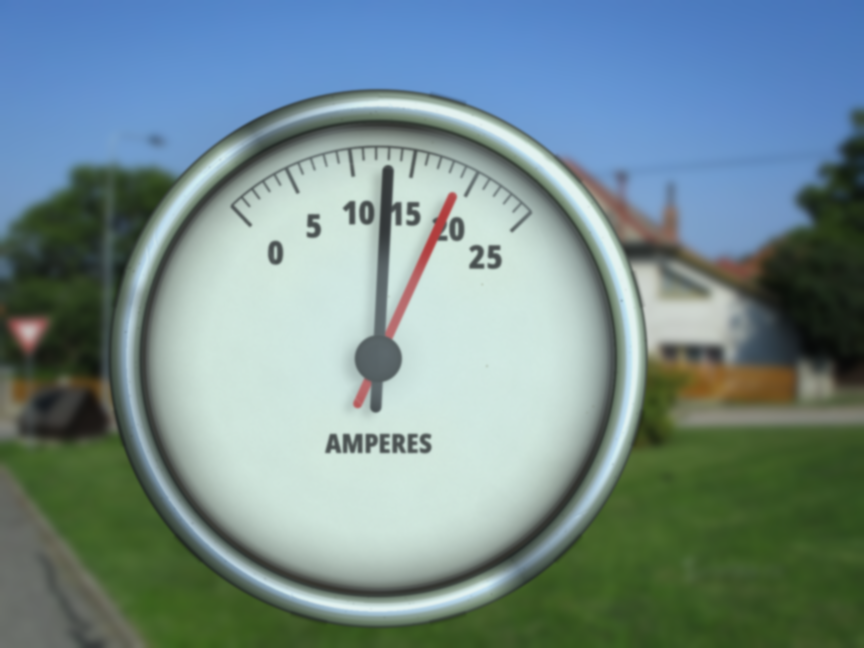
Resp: 13
